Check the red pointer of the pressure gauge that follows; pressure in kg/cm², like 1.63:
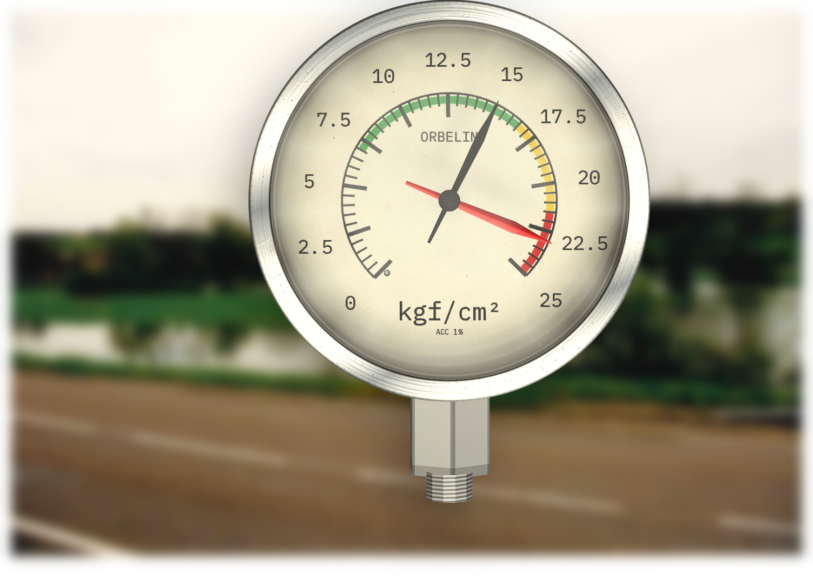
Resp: 23
